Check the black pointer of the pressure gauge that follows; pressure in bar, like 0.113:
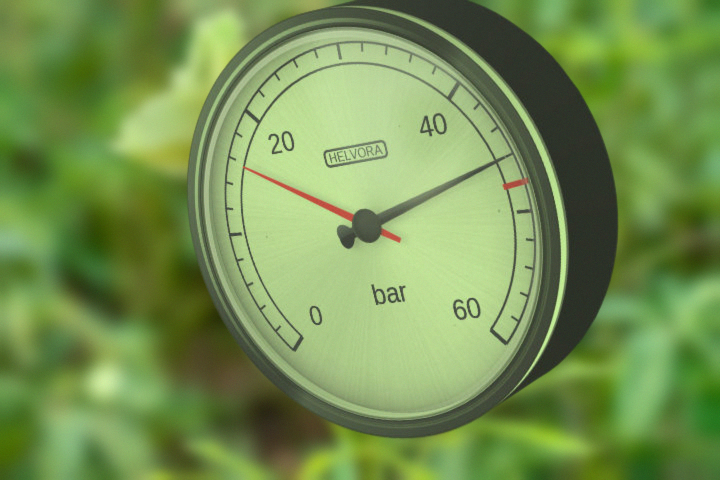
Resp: 46
